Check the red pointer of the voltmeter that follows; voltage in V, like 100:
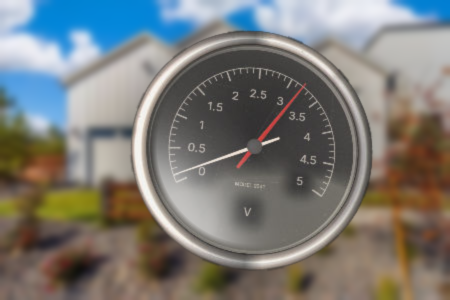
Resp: 3.2
